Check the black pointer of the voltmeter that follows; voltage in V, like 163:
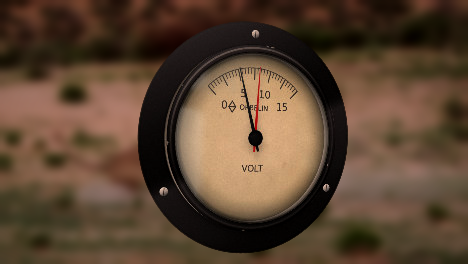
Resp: 5
